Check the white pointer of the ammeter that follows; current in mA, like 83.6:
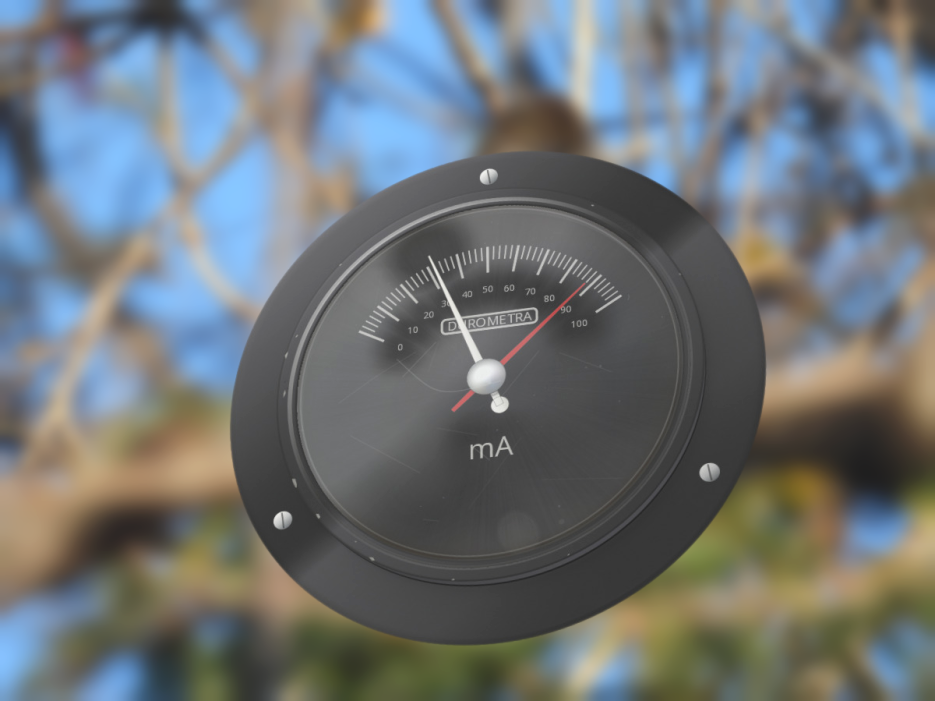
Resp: 32
